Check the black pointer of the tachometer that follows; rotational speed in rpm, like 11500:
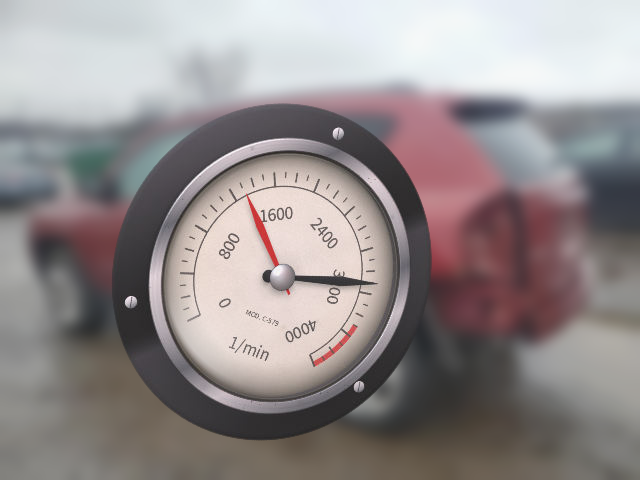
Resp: 3100
